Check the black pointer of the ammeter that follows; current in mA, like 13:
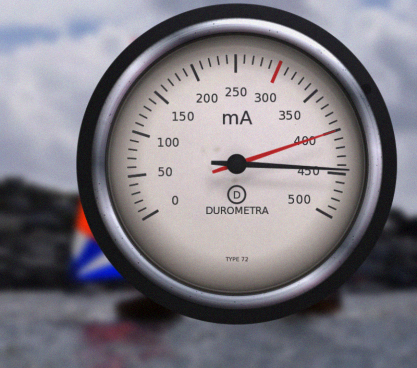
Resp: 445
